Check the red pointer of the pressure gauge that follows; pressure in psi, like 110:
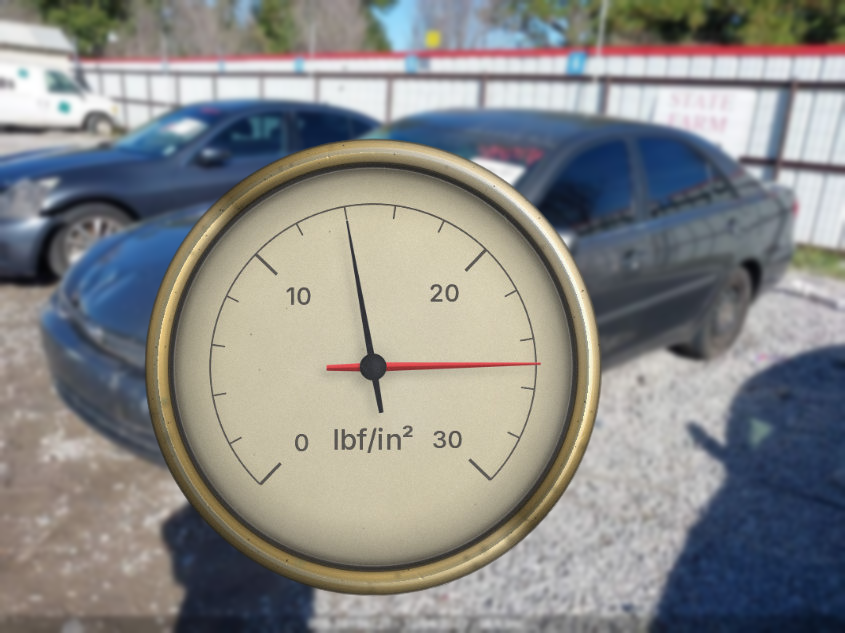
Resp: 25
